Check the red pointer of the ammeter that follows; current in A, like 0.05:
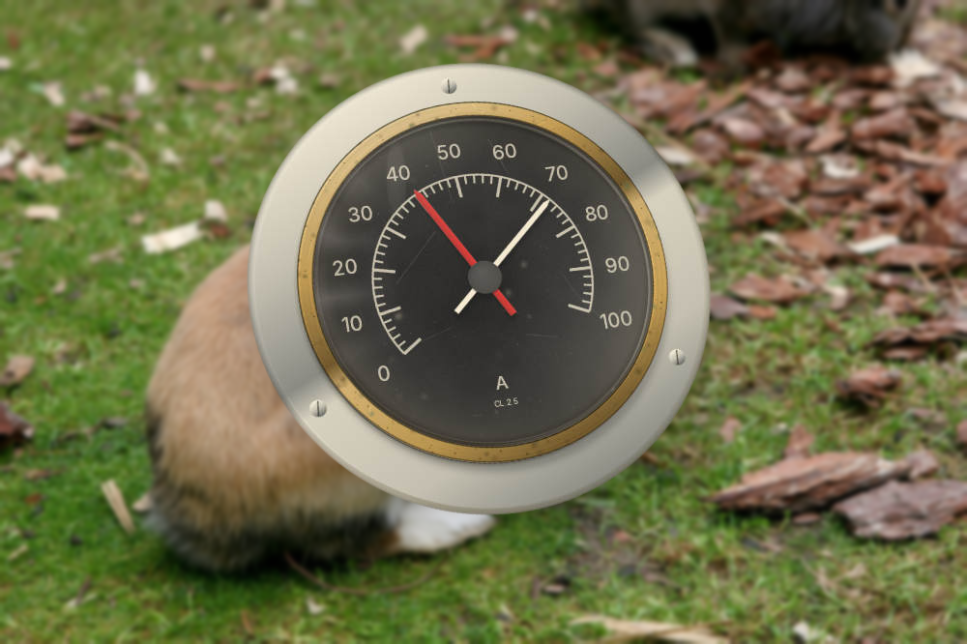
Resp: 40
